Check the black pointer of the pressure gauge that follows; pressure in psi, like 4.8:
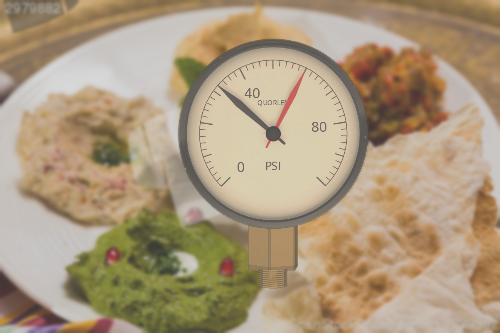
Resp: 32
